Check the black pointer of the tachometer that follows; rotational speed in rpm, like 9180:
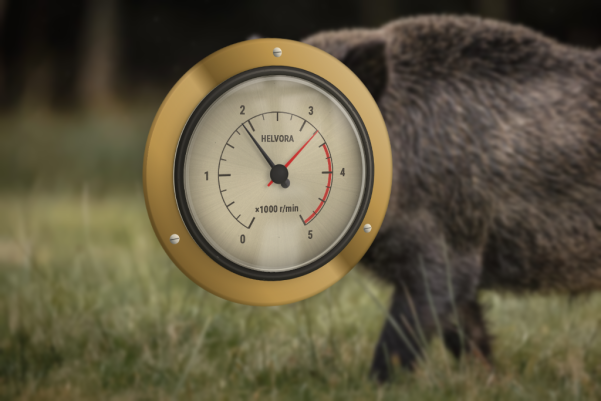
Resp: 1875
